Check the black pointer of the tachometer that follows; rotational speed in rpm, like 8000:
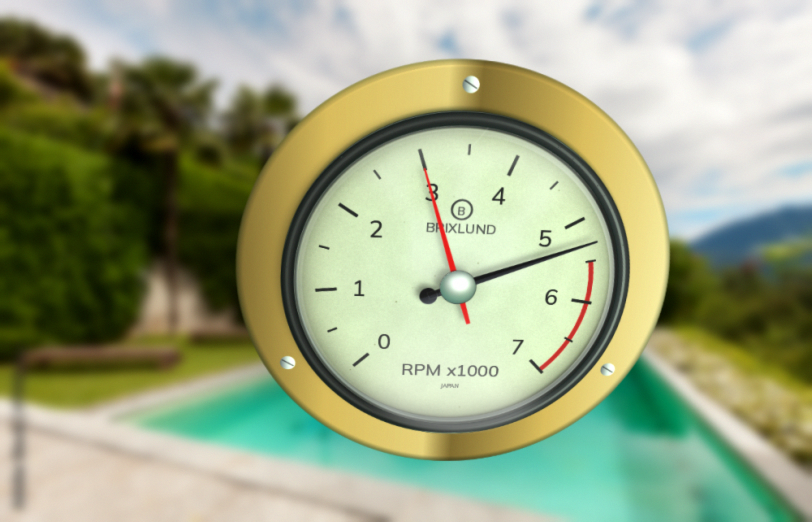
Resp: 5250
